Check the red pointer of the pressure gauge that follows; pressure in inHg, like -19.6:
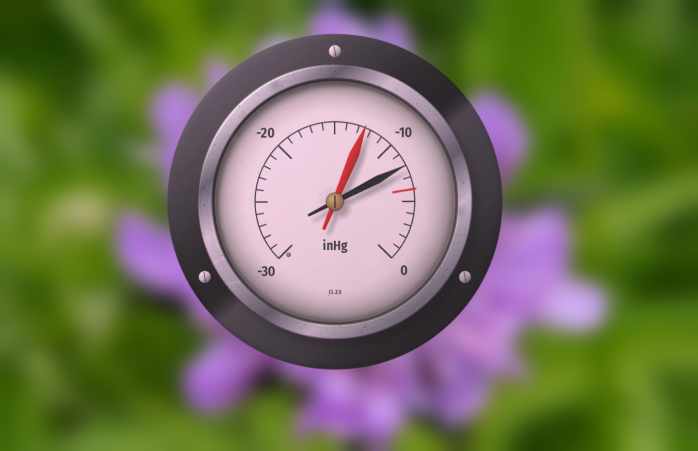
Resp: -12.5
